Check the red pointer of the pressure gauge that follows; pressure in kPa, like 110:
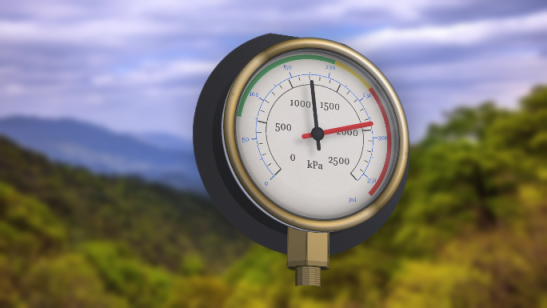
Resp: 1950
